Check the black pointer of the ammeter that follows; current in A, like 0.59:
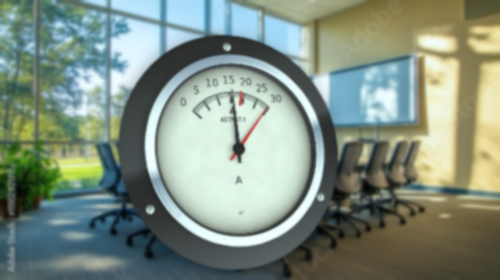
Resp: 15
